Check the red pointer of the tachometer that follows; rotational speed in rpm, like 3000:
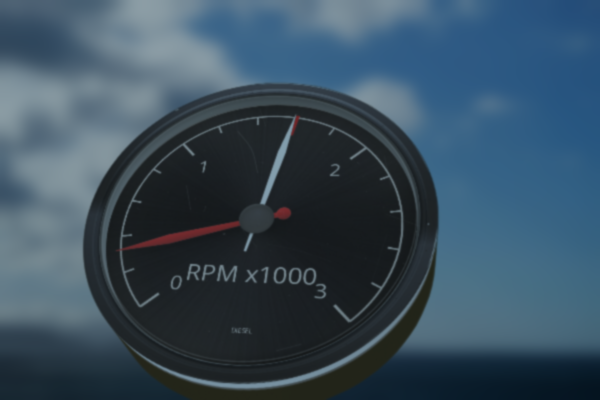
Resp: 300
